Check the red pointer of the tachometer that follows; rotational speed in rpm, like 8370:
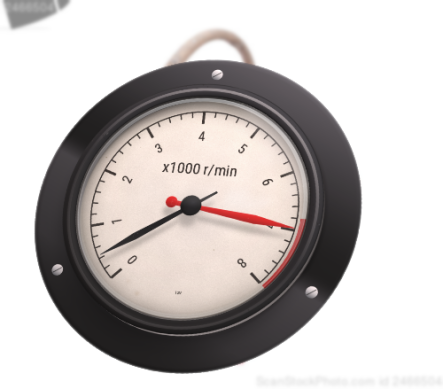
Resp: 7000
